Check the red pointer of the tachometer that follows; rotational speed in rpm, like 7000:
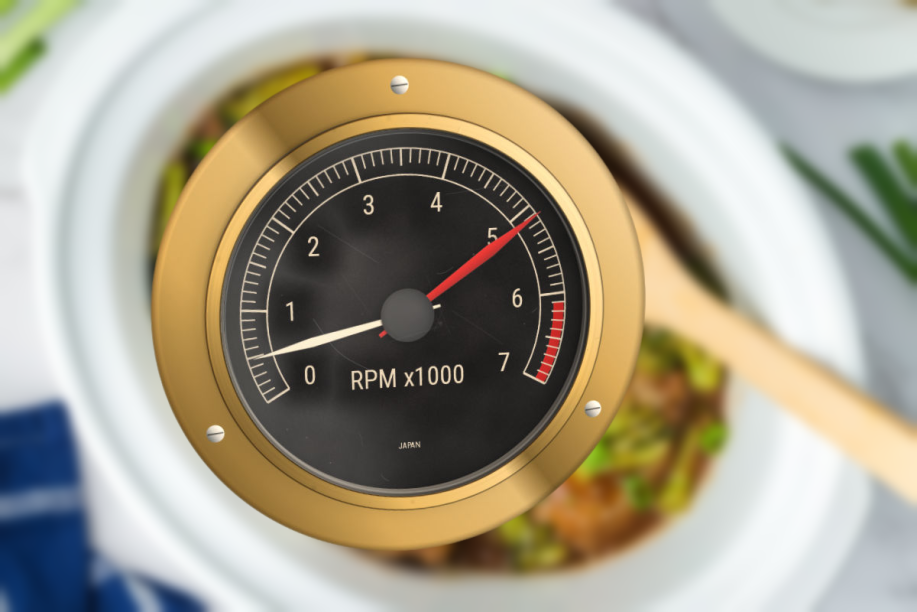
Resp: 5100
